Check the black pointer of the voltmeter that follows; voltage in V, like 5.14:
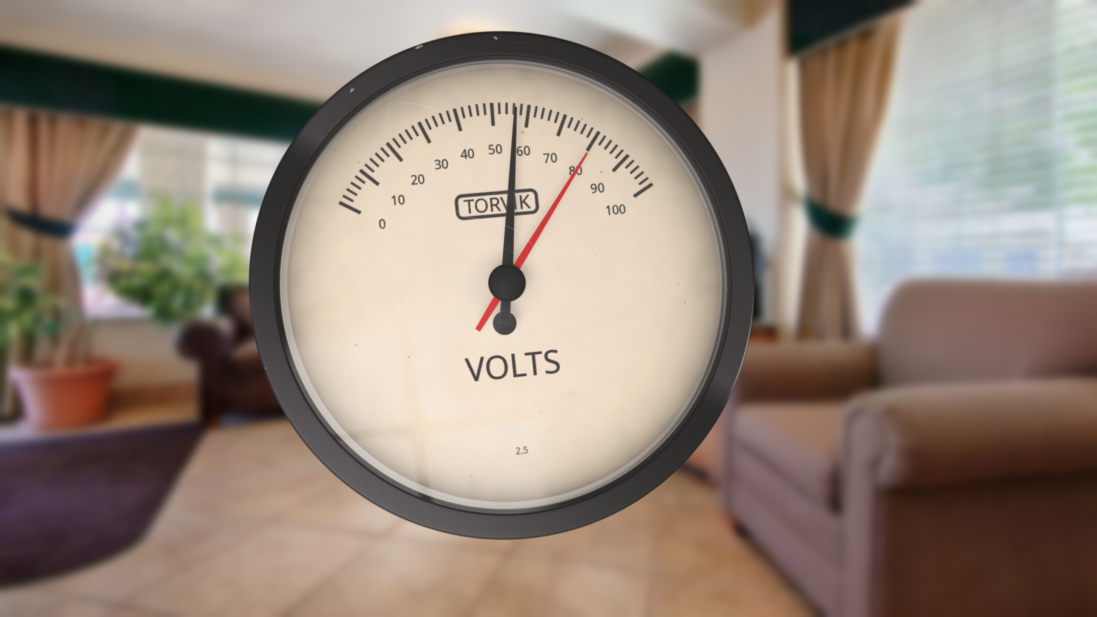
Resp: 56
